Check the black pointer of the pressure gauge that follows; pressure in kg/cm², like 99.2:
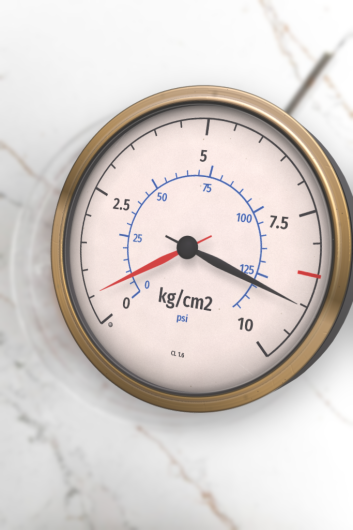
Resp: 9
